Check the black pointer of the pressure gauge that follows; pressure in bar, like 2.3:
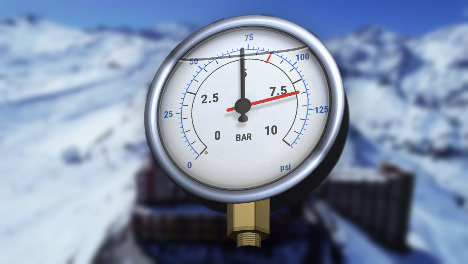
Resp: 5
